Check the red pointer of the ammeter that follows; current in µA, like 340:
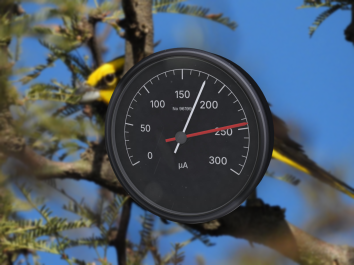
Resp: 245
